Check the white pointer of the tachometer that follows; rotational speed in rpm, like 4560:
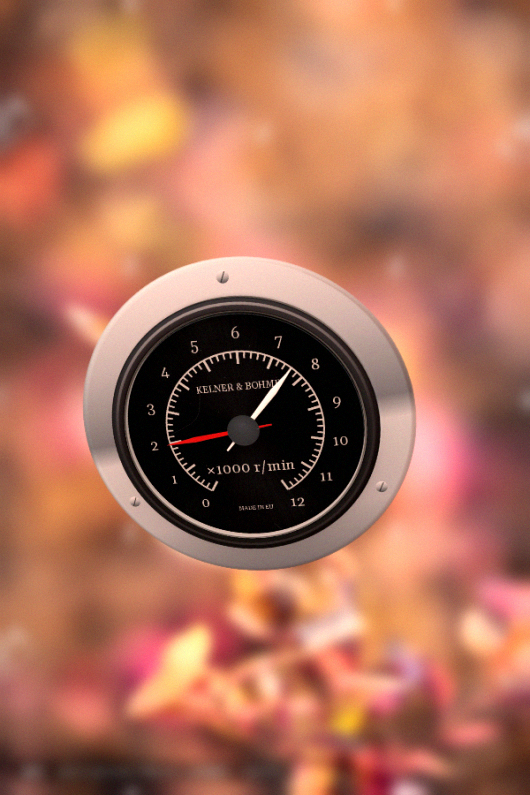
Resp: 7600
